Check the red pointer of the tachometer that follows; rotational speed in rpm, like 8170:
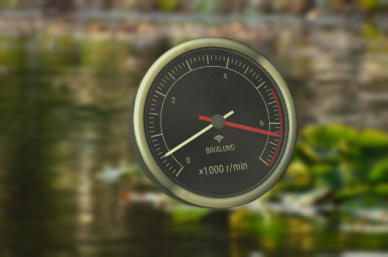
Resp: 6300
